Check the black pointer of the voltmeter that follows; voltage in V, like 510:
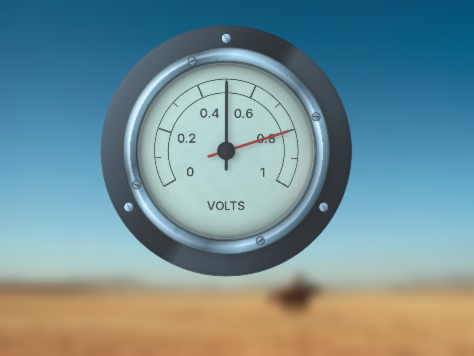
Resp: 0.5
